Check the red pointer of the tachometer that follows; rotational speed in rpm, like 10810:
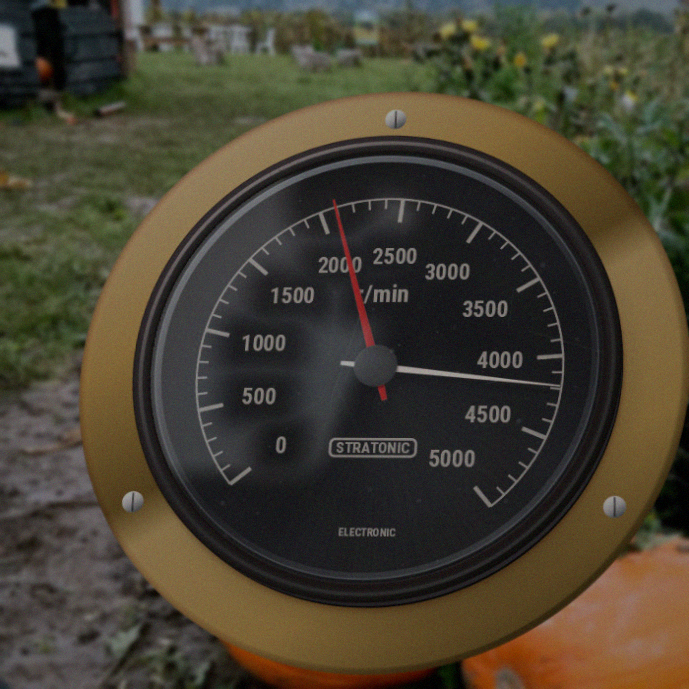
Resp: 2100
